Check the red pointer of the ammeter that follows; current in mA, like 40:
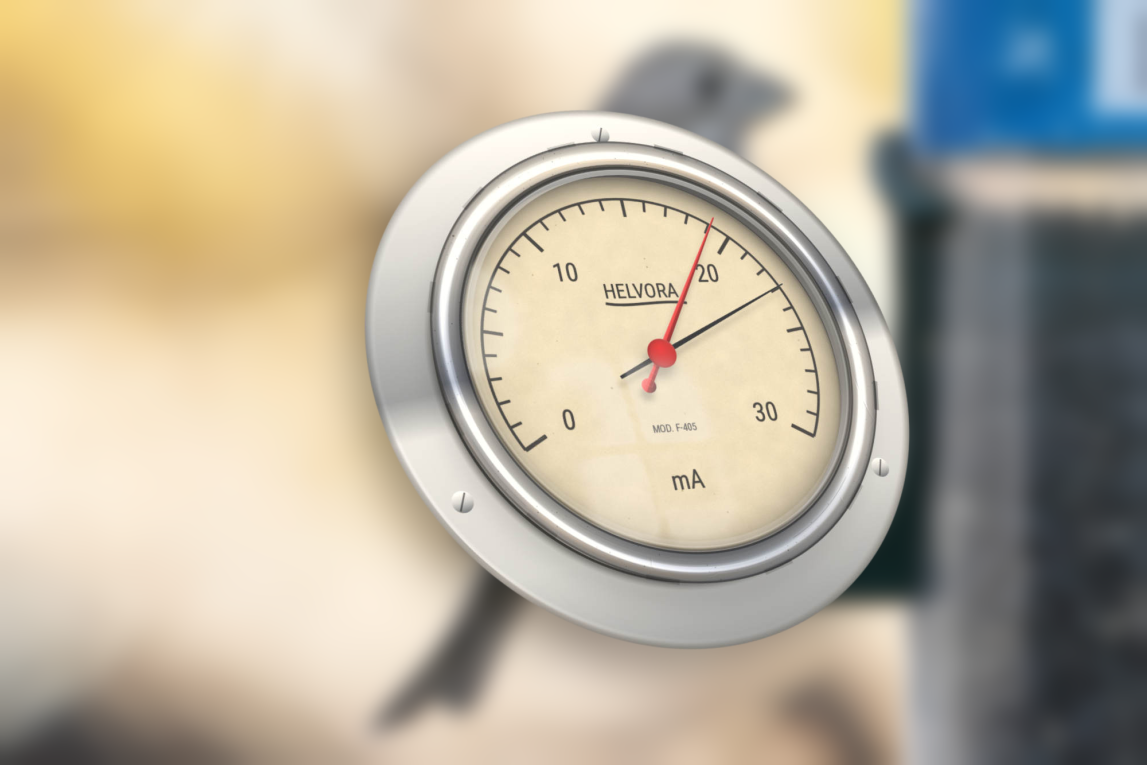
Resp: 19
